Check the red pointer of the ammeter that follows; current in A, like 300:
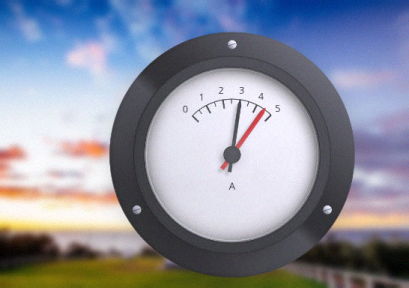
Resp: 4.5
